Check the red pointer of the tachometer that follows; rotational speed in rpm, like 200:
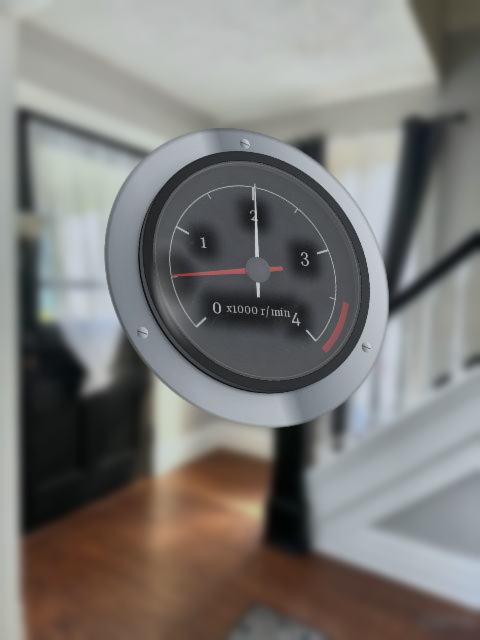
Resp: 500
